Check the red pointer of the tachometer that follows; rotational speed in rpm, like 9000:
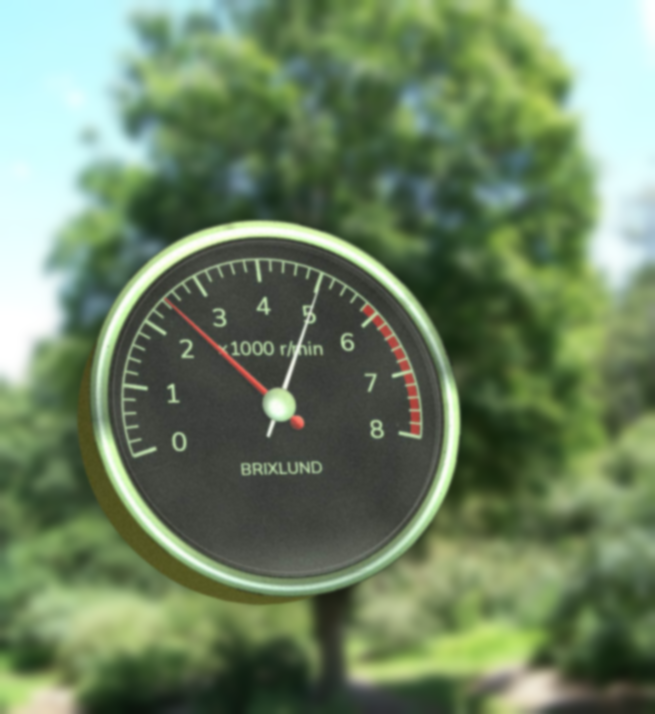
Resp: 2400
